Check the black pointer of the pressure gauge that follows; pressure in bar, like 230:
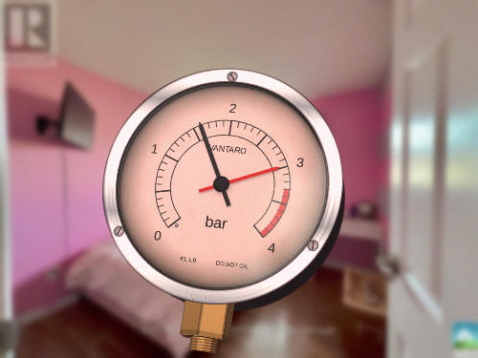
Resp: 1.6
